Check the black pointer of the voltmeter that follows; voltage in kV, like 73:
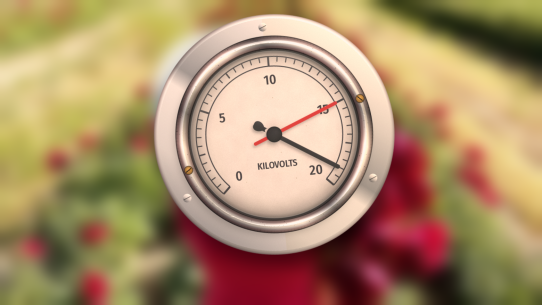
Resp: 19
